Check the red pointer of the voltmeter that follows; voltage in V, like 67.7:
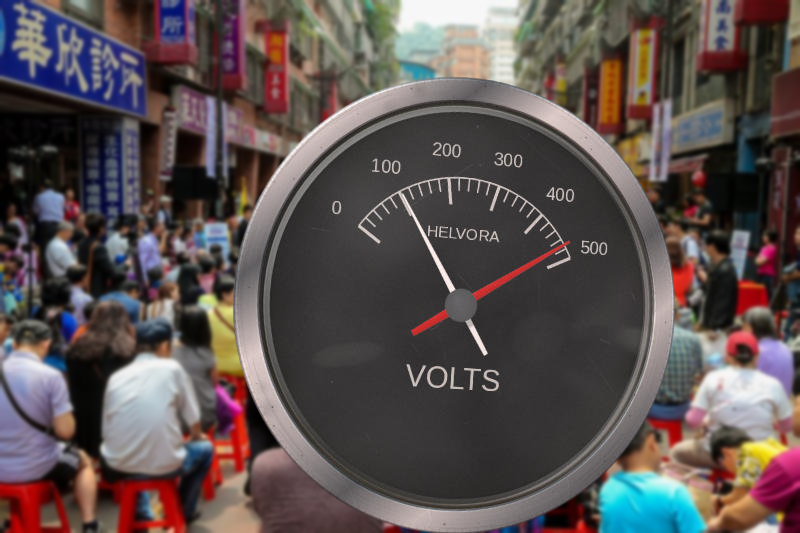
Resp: 470
